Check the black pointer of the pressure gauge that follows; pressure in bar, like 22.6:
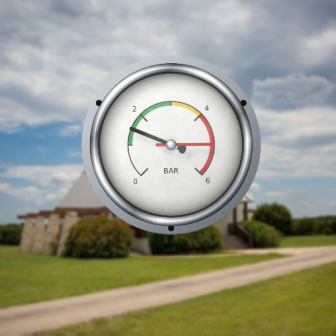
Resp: 1.5
